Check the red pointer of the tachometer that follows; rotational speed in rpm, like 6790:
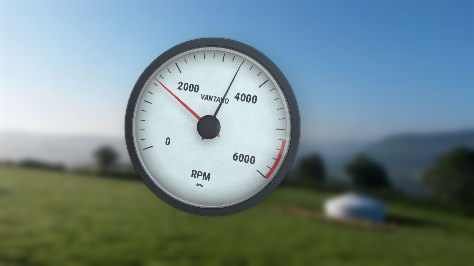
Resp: 1500
